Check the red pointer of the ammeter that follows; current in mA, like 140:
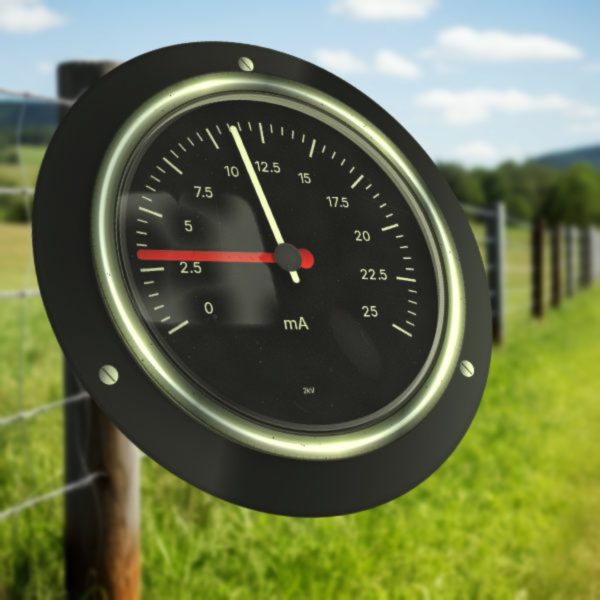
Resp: 3
